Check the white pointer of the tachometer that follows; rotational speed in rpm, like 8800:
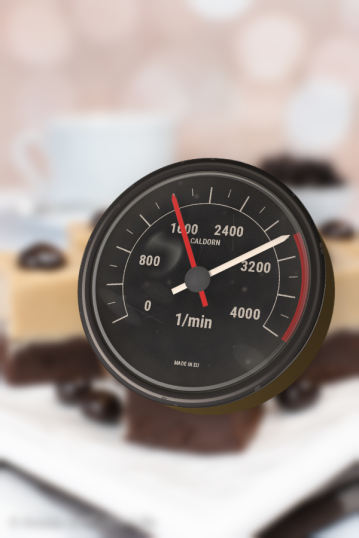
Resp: 3000
